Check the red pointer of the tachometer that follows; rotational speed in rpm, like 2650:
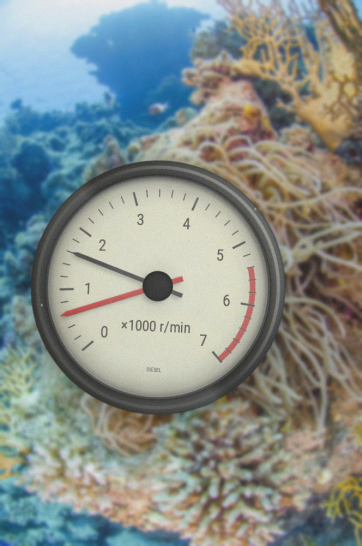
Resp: 600
